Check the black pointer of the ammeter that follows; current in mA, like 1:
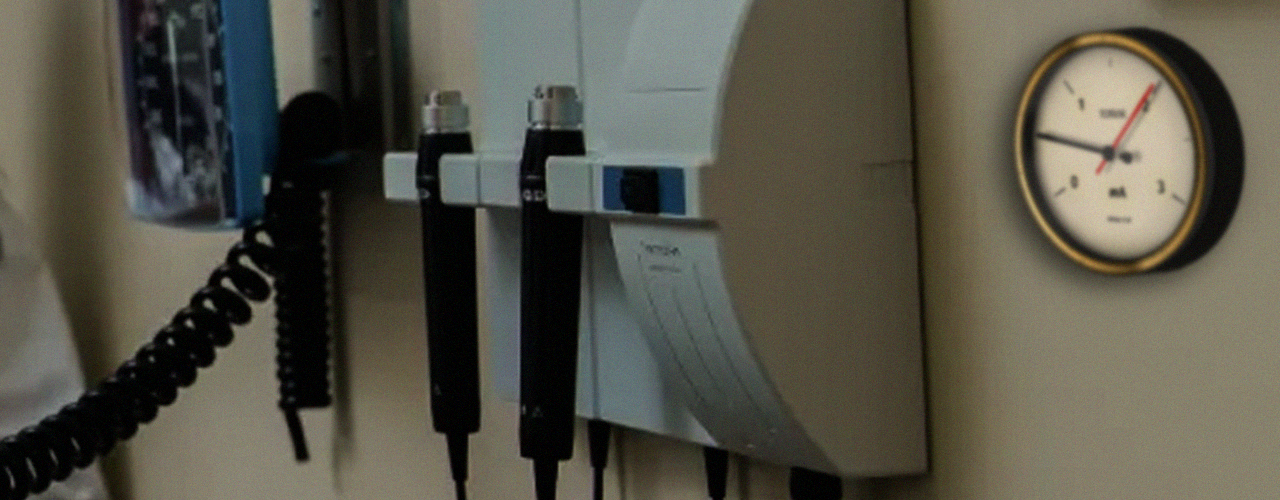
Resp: 0.5
